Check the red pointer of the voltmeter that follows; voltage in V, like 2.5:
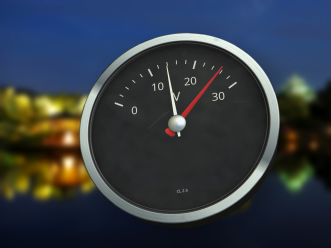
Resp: 26
